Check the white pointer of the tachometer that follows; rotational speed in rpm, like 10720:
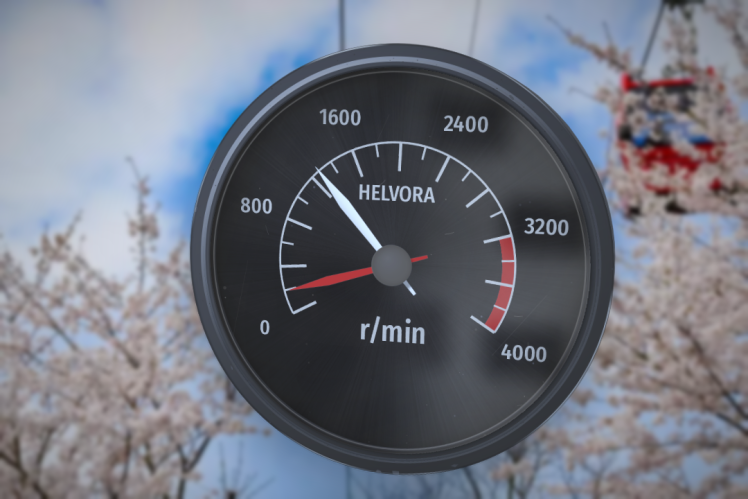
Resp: 1300
